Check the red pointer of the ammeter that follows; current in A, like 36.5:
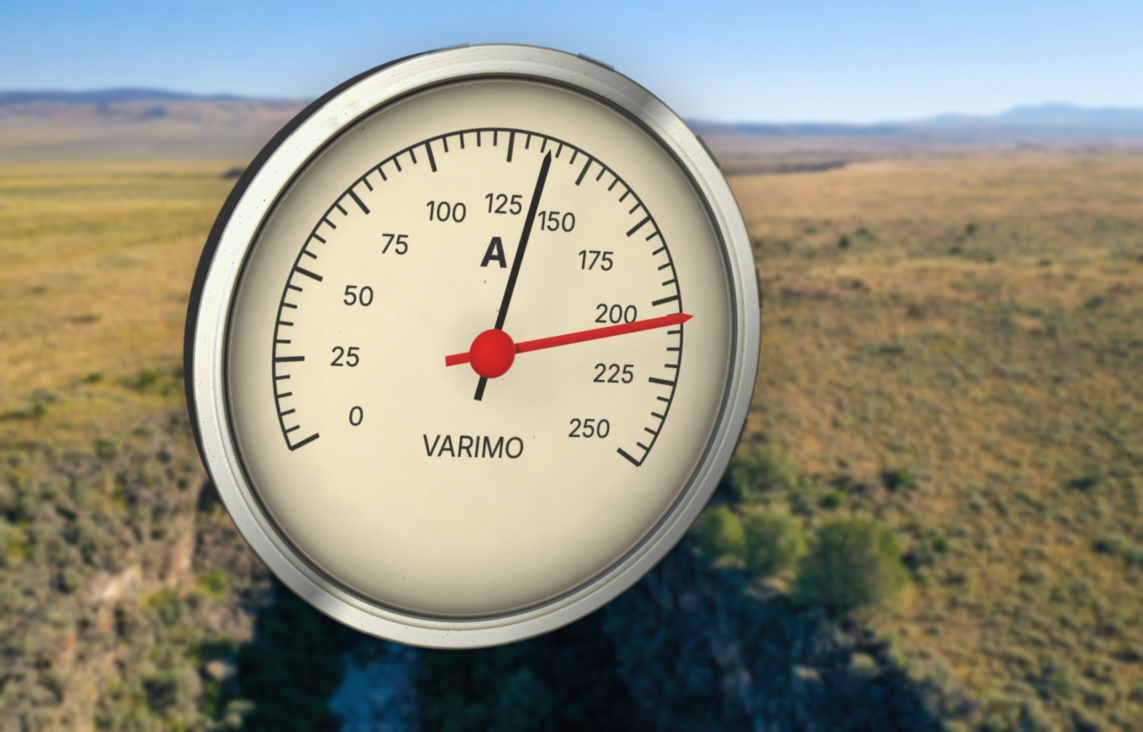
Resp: 205
